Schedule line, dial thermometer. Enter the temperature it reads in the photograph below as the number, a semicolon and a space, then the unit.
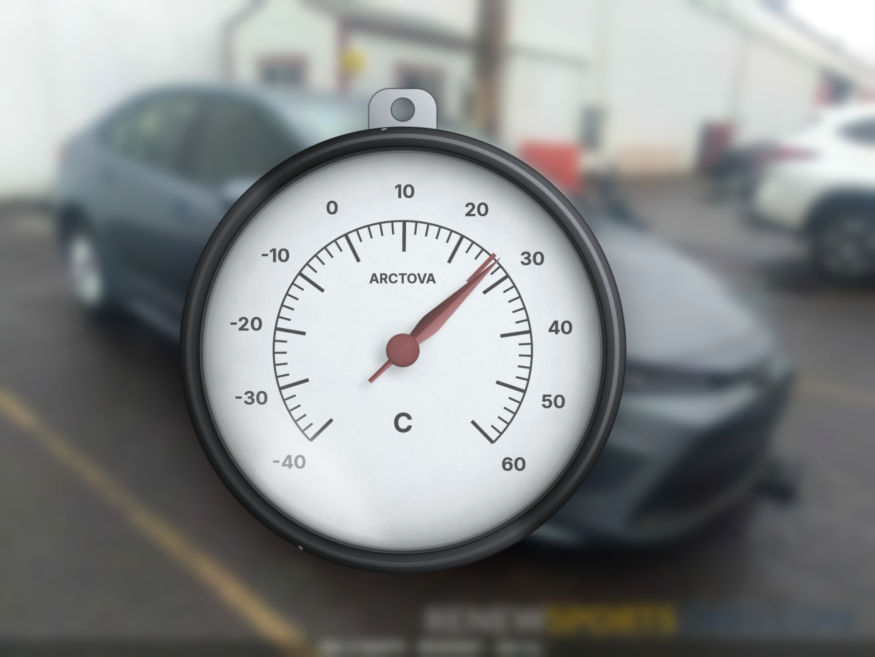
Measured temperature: 27; °C
